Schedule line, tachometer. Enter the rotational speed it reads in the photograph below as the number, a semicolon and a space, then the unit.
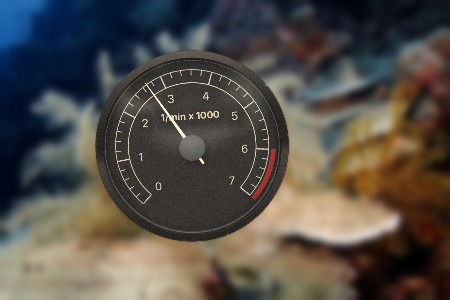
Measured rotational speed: 2700; rpm
